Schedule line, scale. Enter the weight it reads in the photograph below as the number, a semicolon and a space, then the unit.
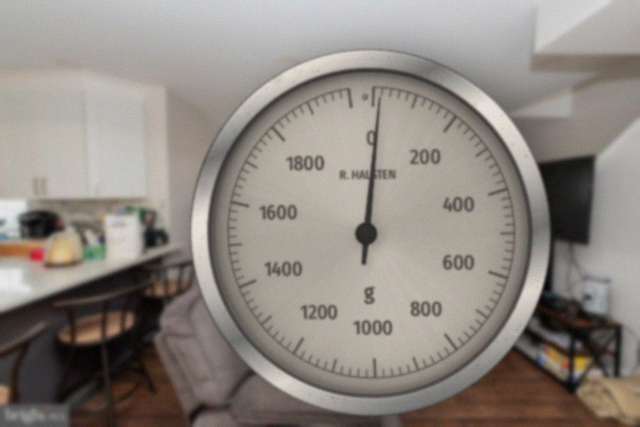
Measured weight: 20; g
